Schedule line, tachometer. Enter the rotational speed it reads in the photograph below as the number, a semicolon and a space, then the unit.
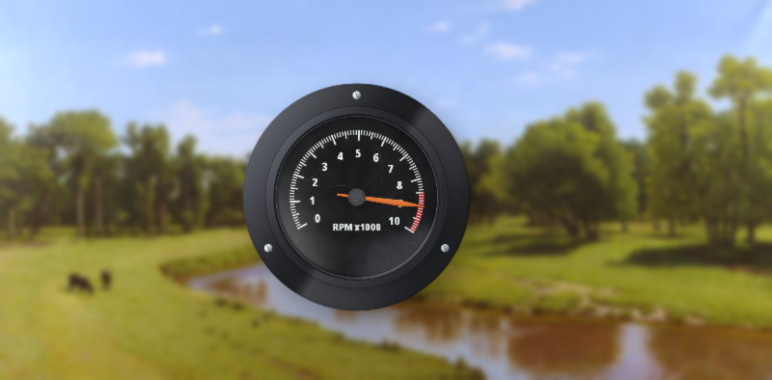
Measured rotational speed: 9000; rpm
